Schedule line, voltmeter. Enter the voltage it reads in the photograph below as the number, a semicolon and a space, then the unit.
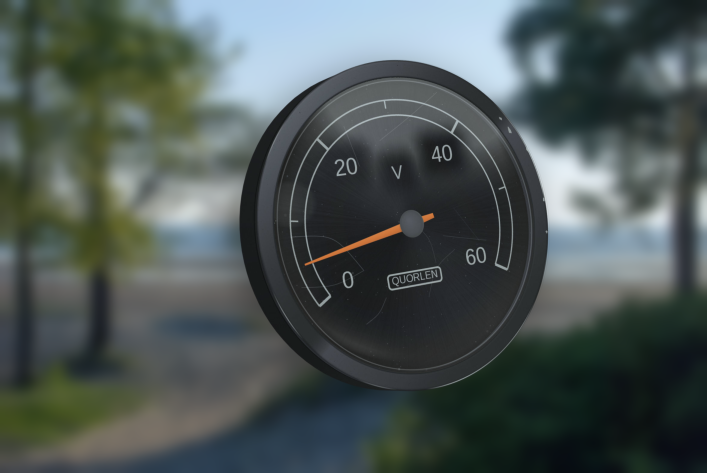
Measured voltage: 5; V
